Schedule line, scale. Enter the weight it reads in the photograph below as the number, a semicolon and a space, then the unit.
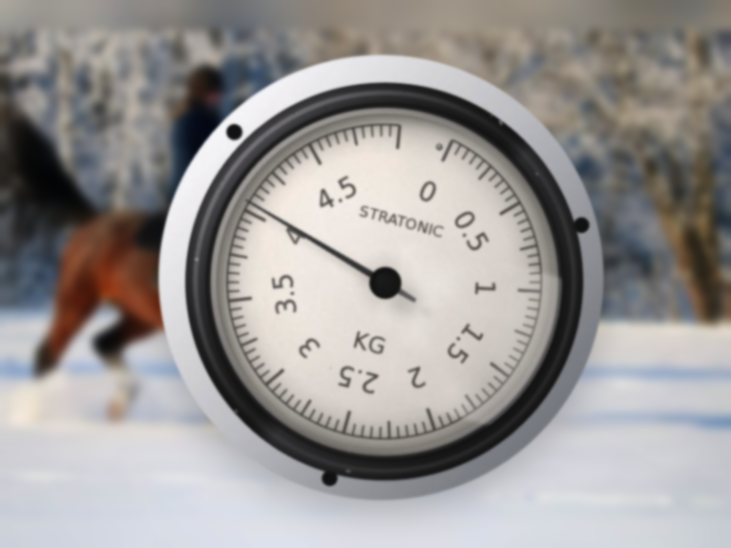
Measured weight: 4.05; kg
